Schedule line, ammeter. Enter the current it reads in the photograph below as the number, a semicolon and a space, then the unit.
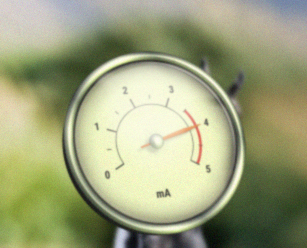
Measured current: 4; mA
